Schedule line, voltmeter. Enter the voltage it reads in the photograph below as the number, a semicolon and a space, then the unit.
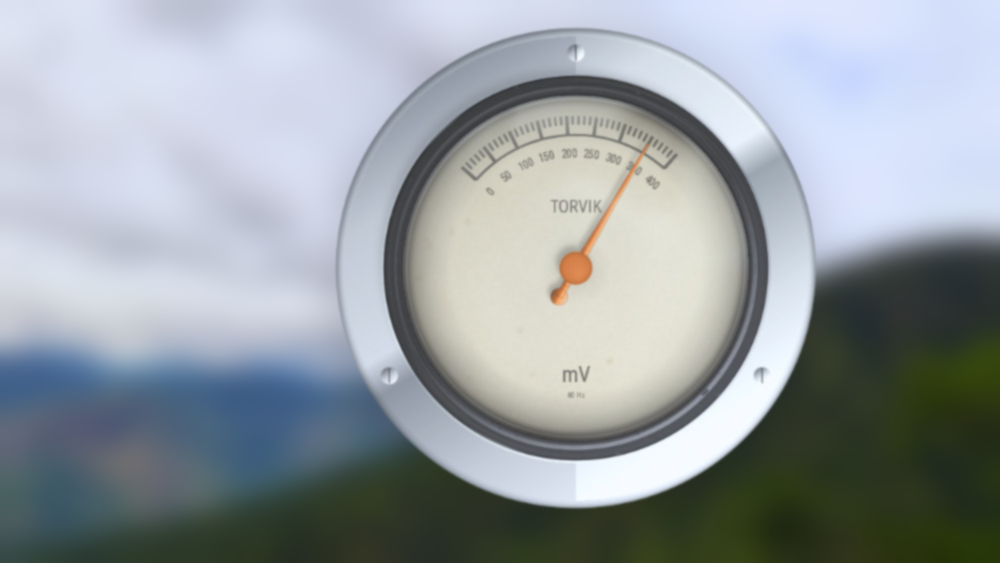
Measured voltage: 350; mV
